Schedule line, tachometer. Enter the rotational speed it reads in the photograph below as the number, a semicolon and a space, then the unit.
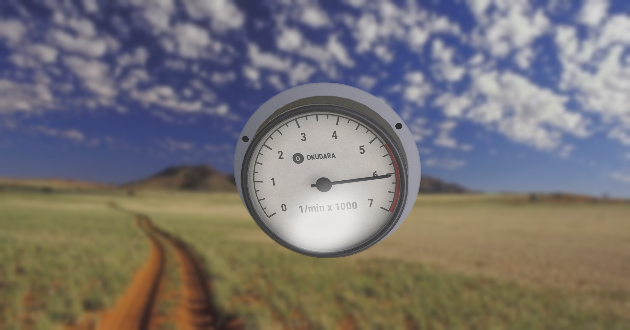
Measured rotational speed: 6000; rpm
